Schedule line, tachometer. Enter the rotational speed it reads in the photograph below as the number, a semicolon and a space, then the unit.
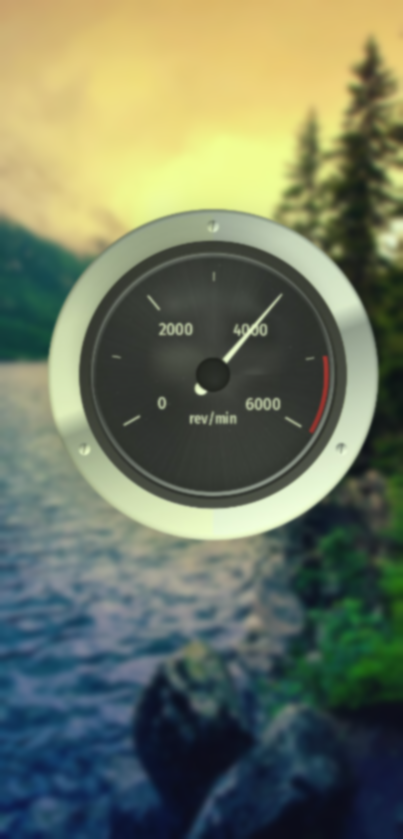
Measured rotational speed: 4000; rpm
